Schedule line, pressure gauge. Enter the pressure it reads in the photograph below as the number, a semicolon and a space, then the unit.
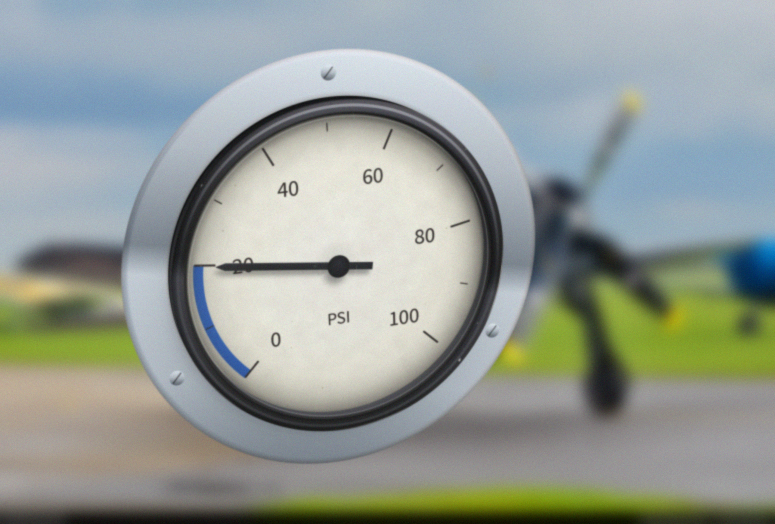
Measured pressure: 20; psi
